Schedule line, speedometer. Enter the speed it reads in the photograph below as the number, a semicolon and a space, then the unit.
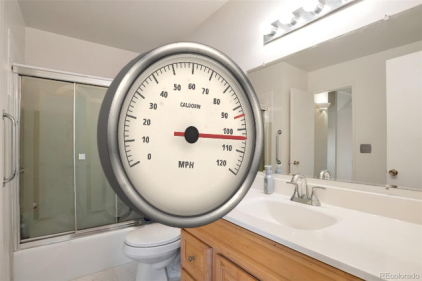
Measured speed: 104; mph
